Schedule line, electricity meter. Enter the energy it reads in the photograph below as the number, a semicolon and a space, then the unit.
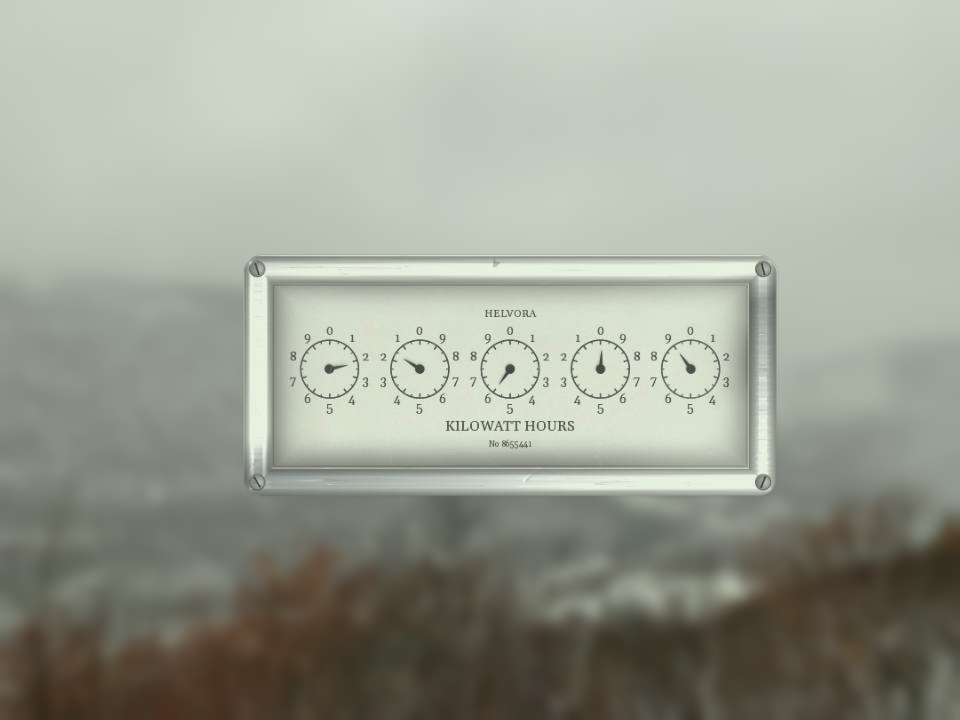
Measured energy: 21599; kWh
